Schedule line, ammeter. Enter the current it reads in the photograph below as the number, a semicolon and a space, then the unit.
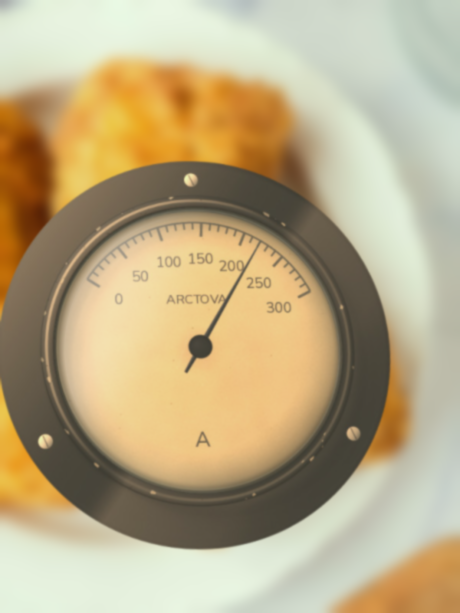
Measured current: 220; A
